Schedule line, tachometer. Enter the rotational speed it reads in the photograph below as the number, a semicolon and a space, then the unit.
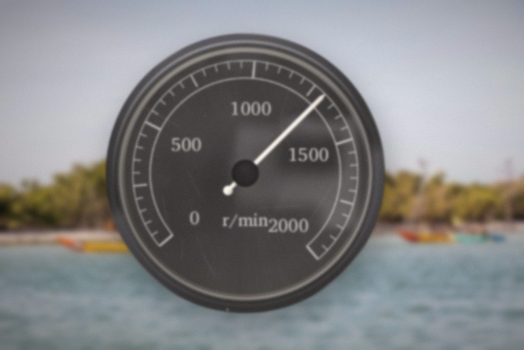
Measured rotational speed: 1300; rpm
